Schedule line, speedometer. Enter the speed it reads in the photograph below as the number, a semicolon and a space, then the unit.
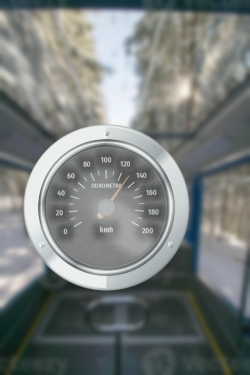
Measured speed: 130; km/h
